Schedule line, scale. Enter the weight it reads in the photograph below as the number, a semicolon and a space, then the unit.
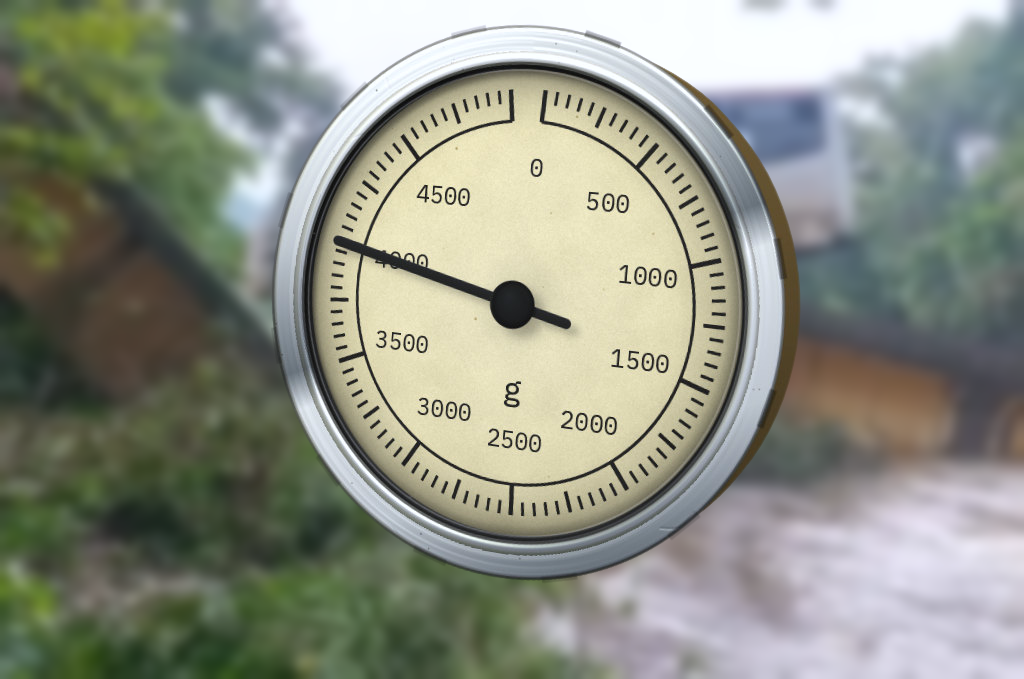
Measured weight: 4000; g
